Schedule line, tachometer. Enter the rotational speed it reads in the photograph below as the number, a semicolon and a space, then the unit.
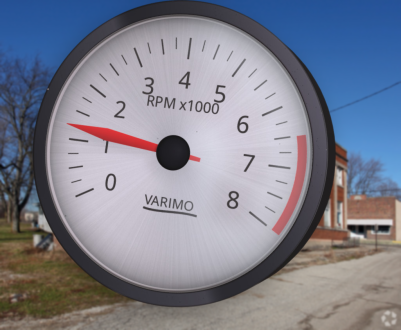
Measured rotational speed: 1250; rpm
